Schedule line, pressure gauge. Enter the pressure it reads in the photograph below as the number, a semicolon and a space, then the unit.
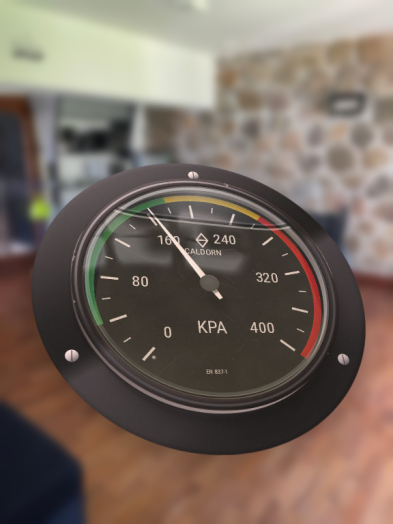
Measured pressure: 160; kPa
